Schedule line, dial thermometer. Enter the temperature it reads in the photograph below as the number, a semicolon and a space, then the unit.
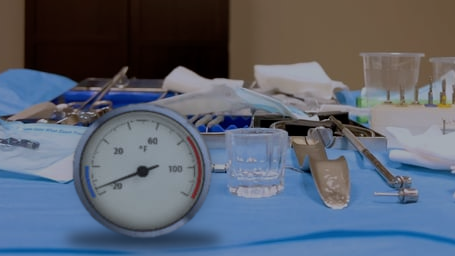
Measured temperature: -15; °F
